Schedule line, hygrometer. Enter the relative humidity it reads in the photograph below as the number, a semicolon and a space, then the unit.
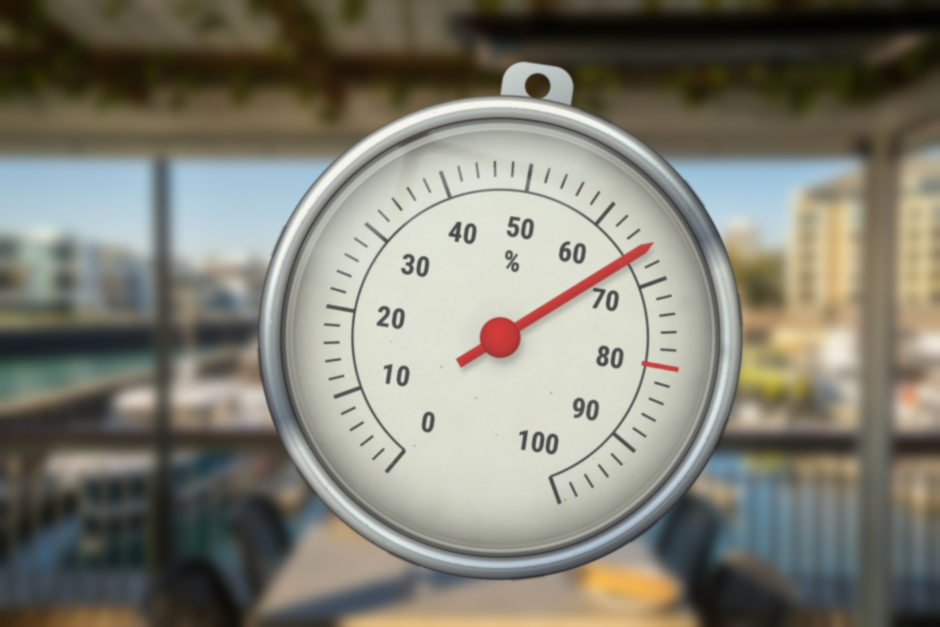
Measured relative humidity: 66; %
